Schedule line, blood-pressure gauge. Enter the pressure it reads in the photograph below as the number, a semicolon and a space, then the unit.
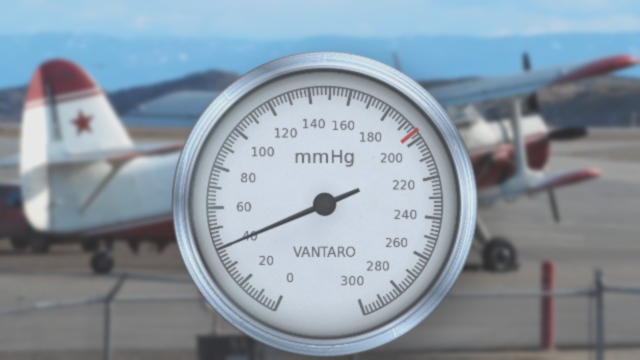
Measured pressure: 40; mmHg
